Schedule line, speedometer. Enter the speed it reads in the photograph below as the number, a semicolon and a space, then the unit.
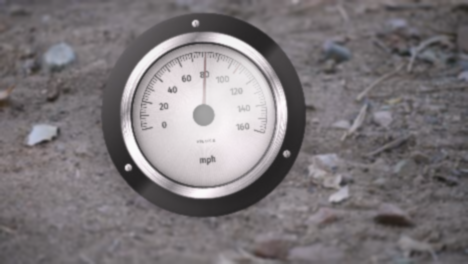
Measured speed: 80; mph
